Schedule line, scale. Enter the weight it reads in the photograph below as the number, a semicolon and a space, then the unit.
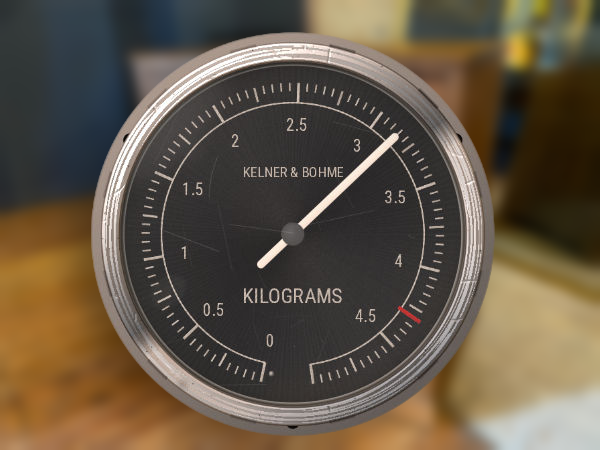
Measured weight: 3.15; kg
